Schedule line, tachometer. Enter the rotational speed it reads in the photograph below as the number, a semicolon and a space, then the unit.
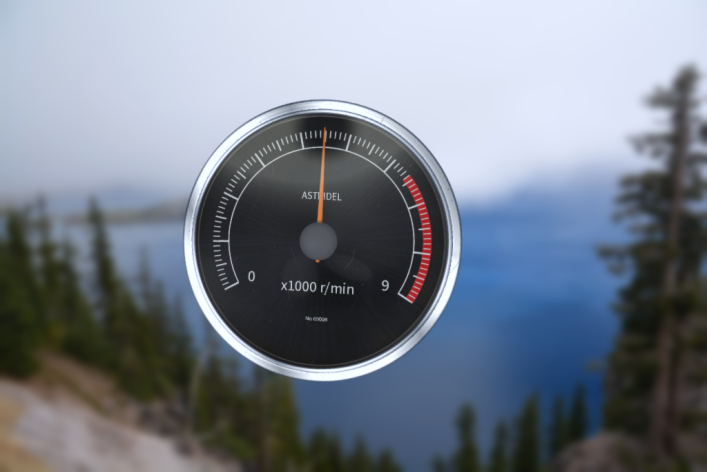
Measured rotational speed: 4500; rpm
